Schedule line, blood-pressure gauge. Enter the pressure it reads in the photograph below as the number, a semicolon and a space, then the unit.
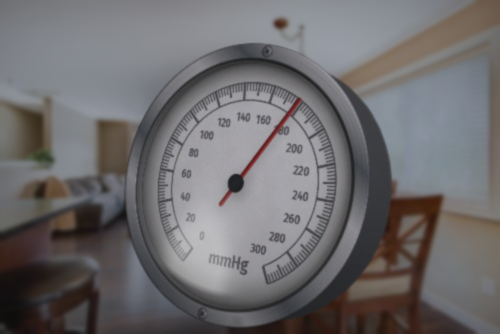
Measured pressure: 180; mmHg
